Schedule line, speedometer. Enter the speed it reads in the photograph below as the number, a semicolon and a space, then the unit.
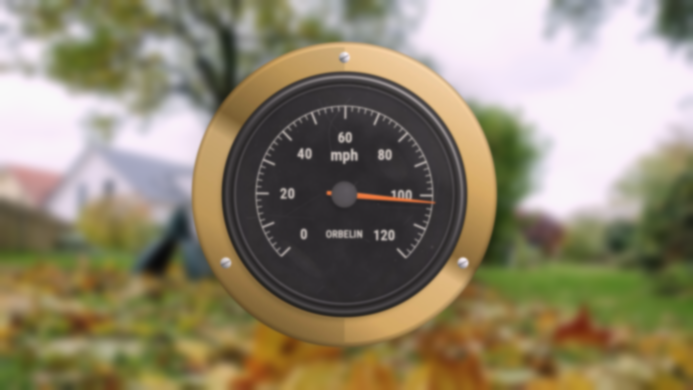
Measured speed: 102; mph
